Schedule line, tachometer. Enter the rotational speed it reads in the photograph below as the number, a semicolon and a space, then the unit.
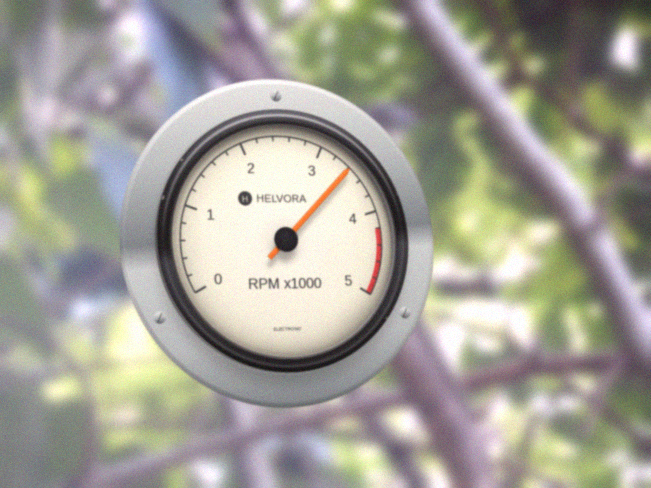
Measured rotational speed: 3400; rpm
